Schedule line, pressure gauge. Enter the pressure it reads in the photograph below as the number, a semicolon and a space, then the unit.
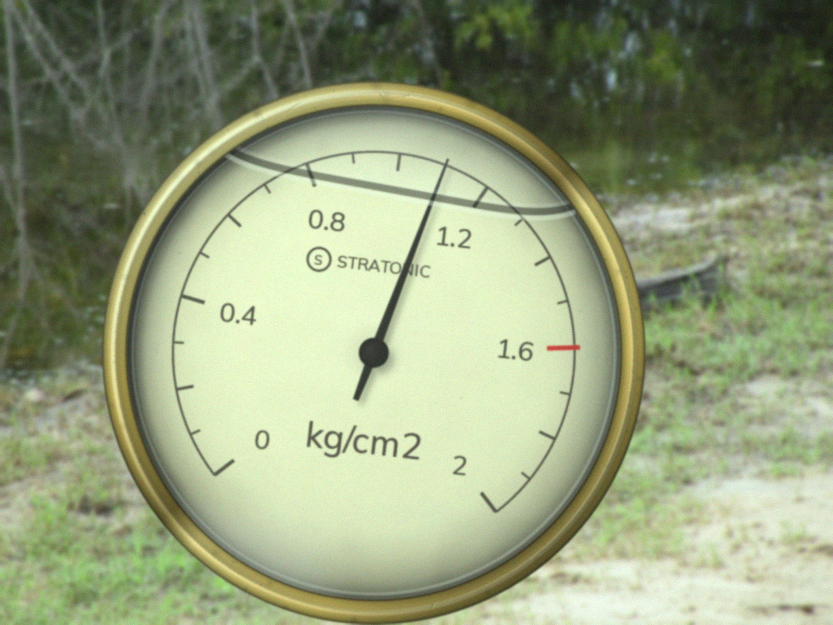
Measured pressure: 1.1; kg/cm²
